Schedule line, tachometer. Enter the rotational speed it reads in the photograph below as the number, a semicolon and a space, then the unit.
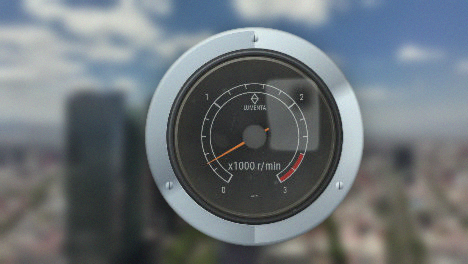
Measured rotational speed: 300; rpm
